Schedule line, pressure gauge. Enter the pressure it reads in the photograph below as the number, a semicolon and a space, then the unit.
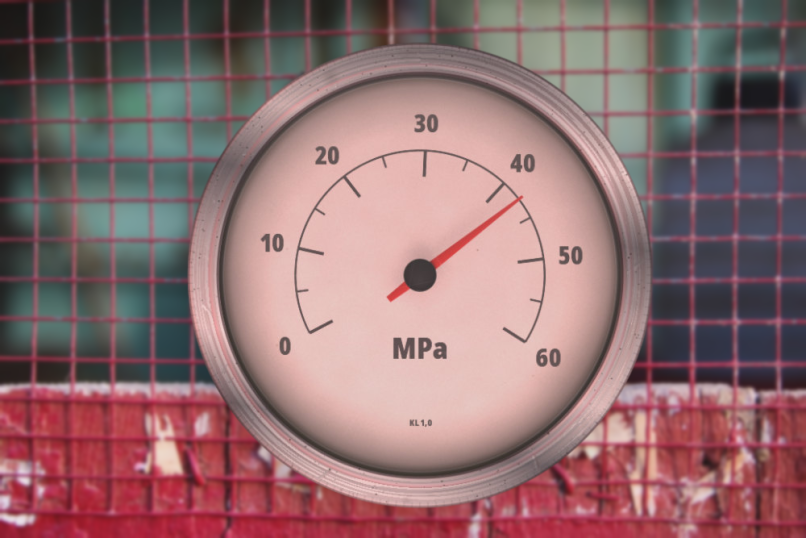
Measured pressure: 42.5; MPa
